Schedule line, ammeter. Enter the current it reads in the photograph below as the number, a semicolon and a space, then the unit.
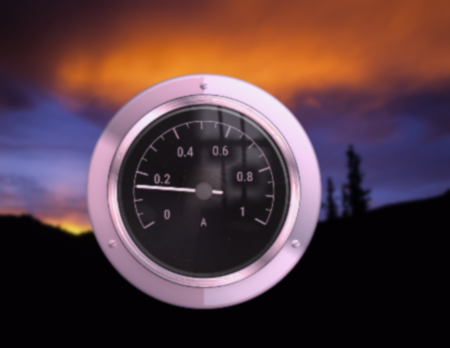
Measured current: 0.15; A
